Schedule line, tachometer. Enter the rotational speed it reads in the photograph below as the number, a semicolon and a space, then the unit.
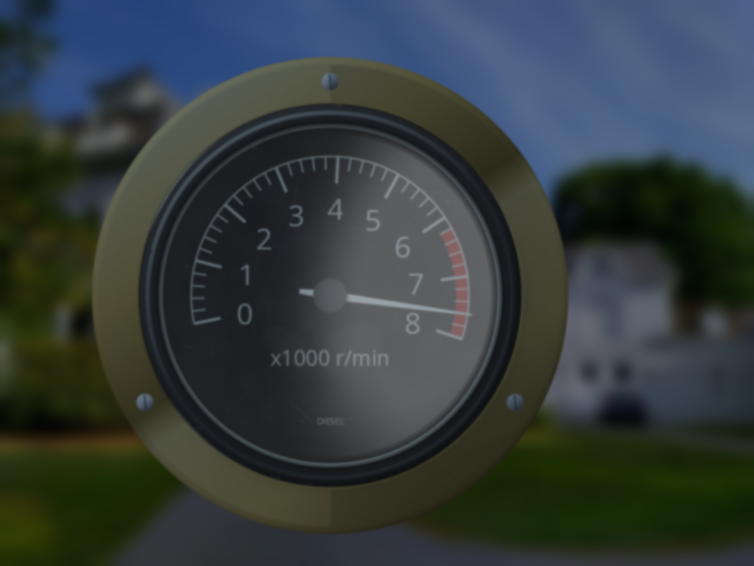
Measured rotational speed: 7600; rpm
